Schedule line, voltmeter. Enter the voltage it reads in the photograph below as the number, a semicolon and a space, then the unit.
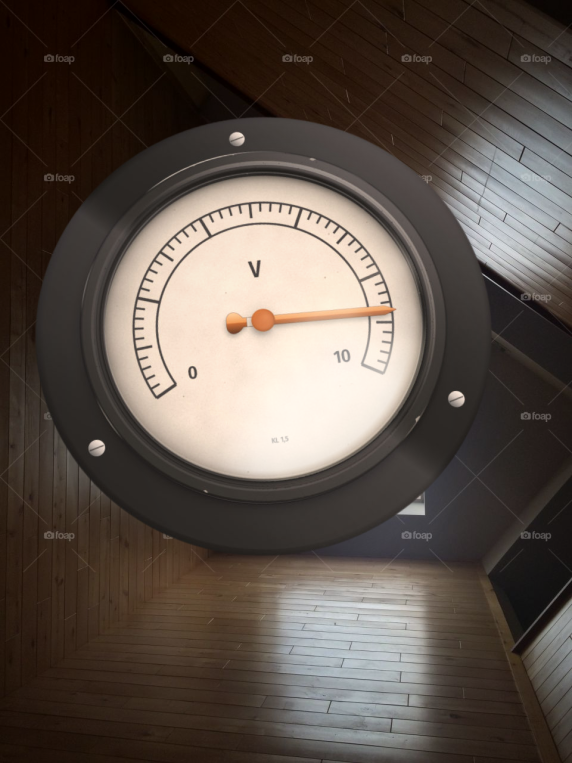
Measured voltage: 8.8; V
